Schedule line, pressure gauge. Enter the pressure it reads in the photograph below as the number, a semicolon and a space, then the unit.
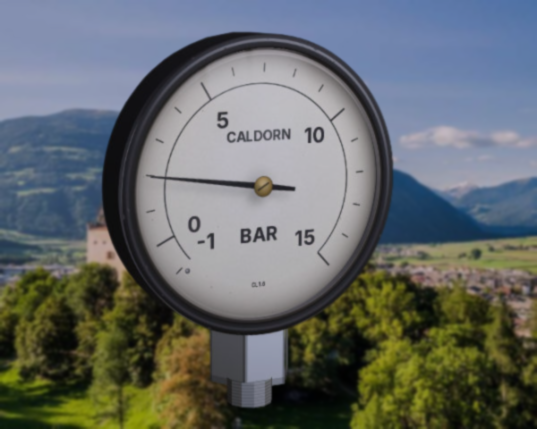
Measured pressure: 2; bar
